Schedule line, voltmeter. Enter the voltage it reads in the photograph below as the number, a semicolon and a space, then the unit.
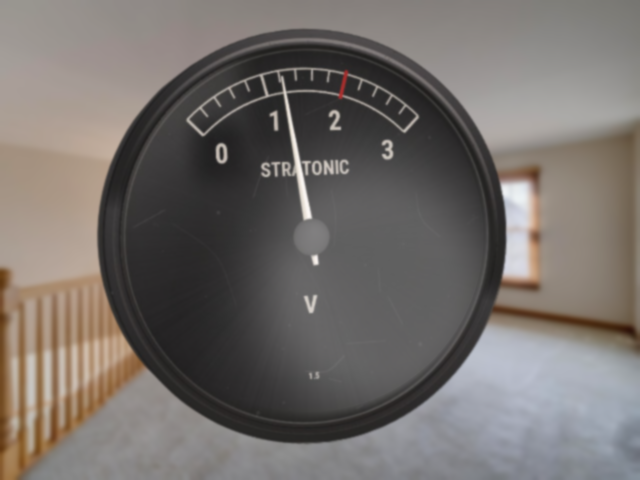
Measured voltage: 1.2; V
